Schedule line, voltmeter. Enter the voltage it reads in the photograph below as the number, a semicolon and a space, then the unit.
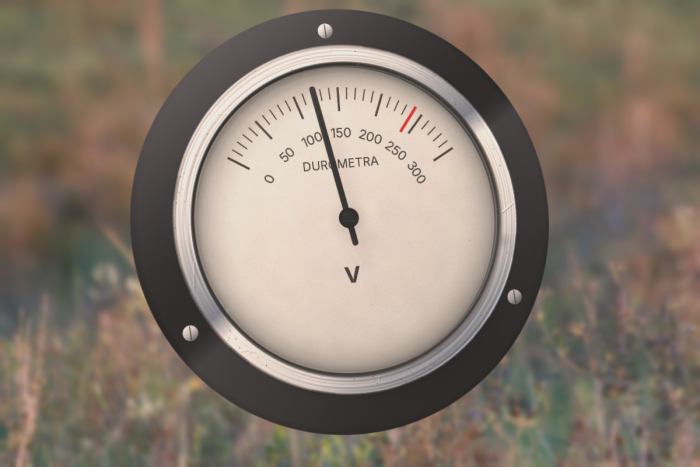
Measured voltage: 120; V
